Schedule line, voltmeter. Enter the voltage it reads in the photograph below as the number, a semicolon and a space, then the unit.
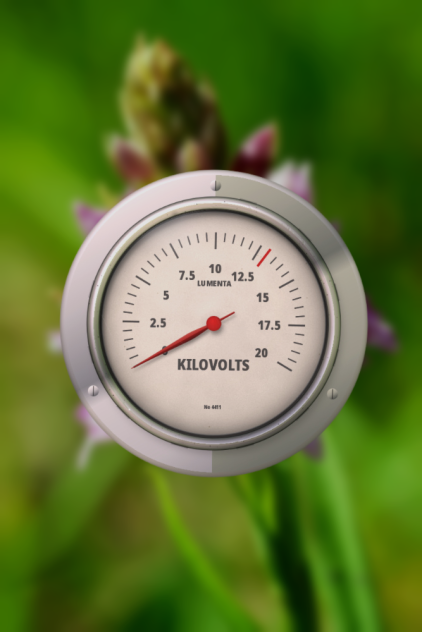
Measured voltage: 0; kV
